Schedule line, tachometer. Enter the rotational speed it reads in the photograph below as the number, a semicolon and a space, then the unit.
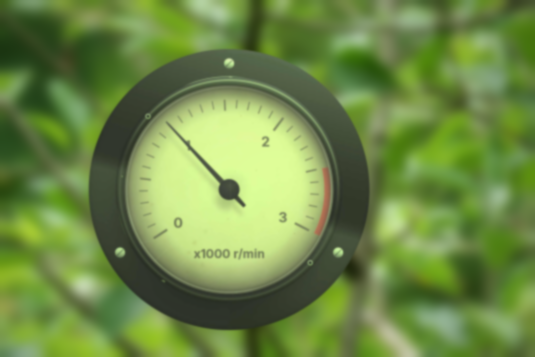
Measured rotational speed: 1000; rpm
